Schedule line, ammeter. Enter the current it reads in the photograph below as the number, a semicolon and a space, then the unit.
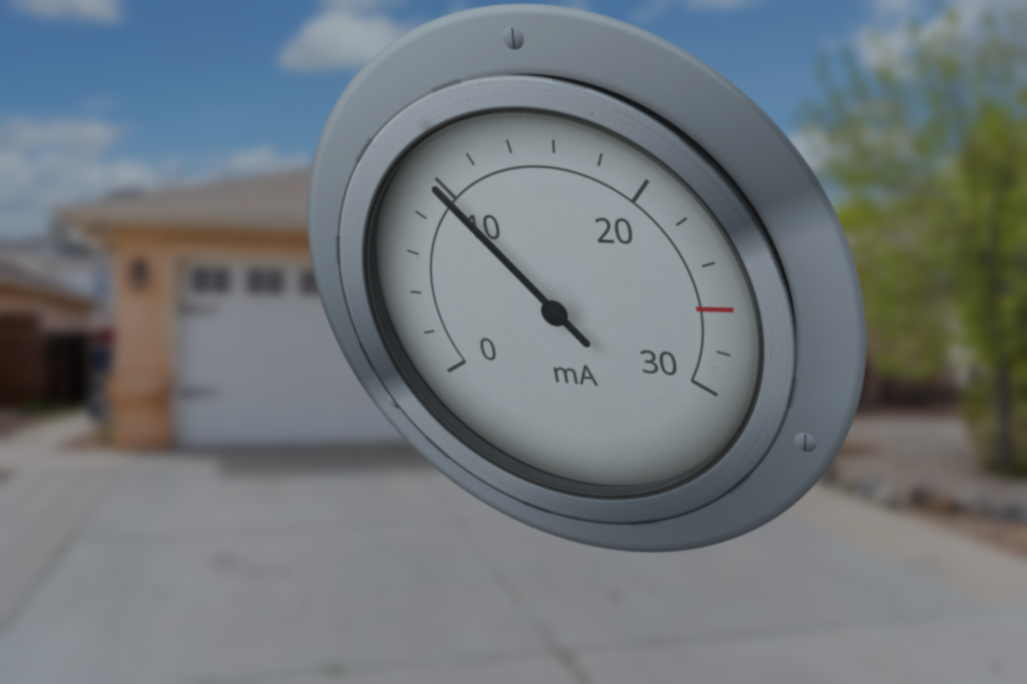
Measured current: 10; mA
